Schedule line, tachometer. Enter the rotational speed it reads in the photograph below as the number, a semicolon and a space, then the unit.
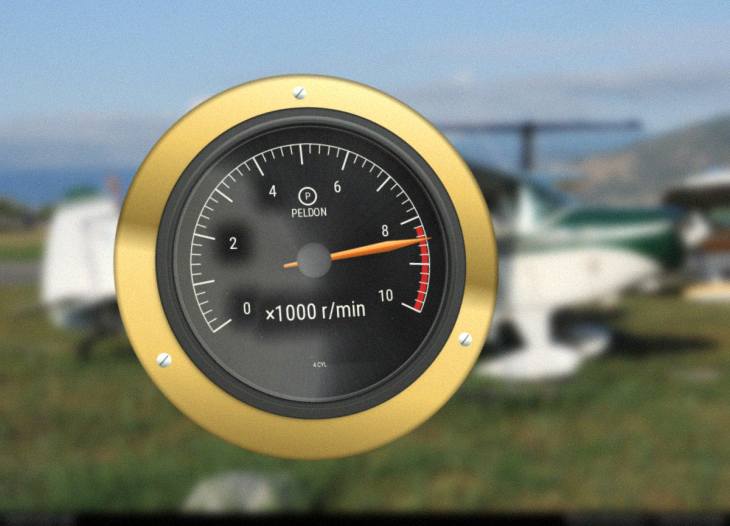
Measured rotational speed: 8500; rpm
